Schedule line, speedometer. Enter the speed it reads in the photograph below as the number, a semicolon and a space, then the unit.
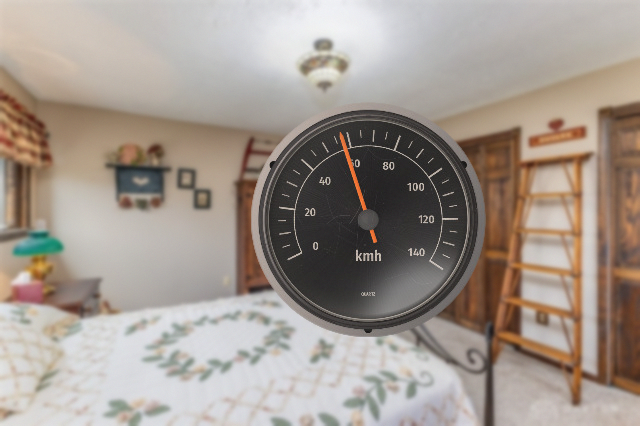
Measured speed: 57.5; km/h
